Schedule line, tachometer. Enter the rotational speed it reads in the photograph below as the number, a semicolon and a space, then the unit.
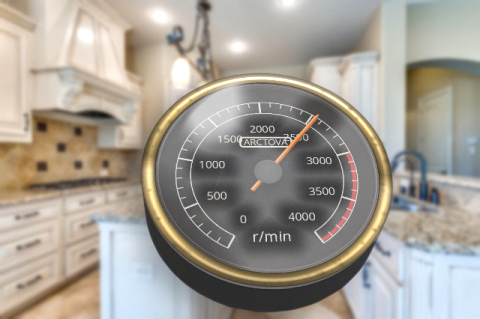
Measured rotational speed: 2550; rpm
